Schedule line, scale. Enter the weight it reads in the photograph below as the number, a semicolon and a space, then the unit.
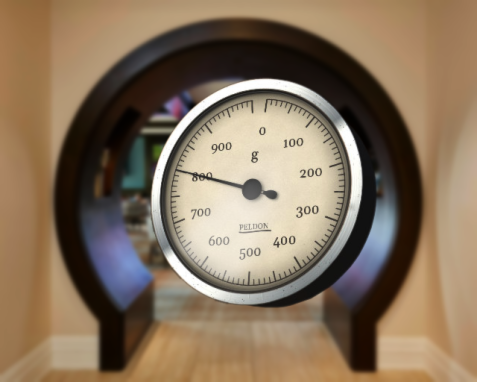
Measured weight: 800; g
